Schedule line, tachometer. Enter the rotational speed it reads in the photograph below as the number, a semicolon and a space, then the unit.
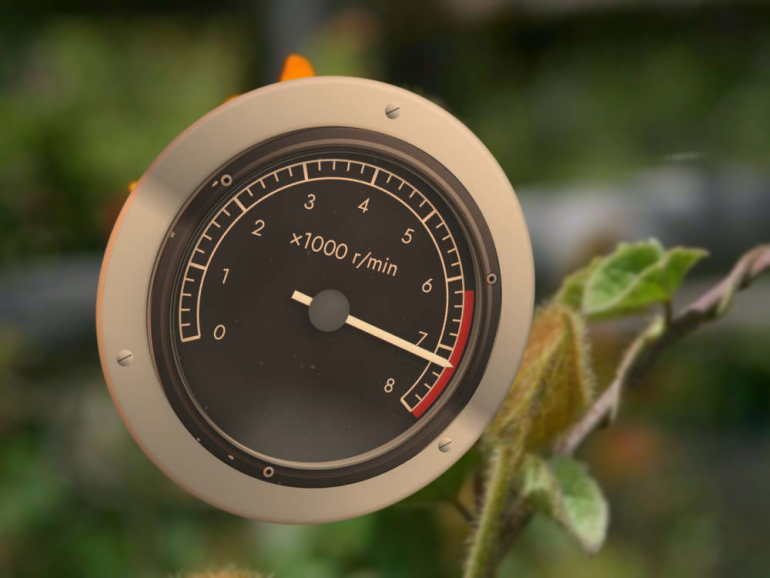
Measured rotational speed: 7200; rpm
